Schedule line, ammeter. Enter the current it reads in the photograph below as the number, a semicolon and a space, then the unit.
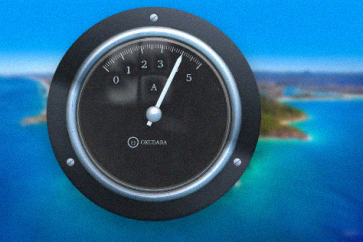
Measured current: 4; A
